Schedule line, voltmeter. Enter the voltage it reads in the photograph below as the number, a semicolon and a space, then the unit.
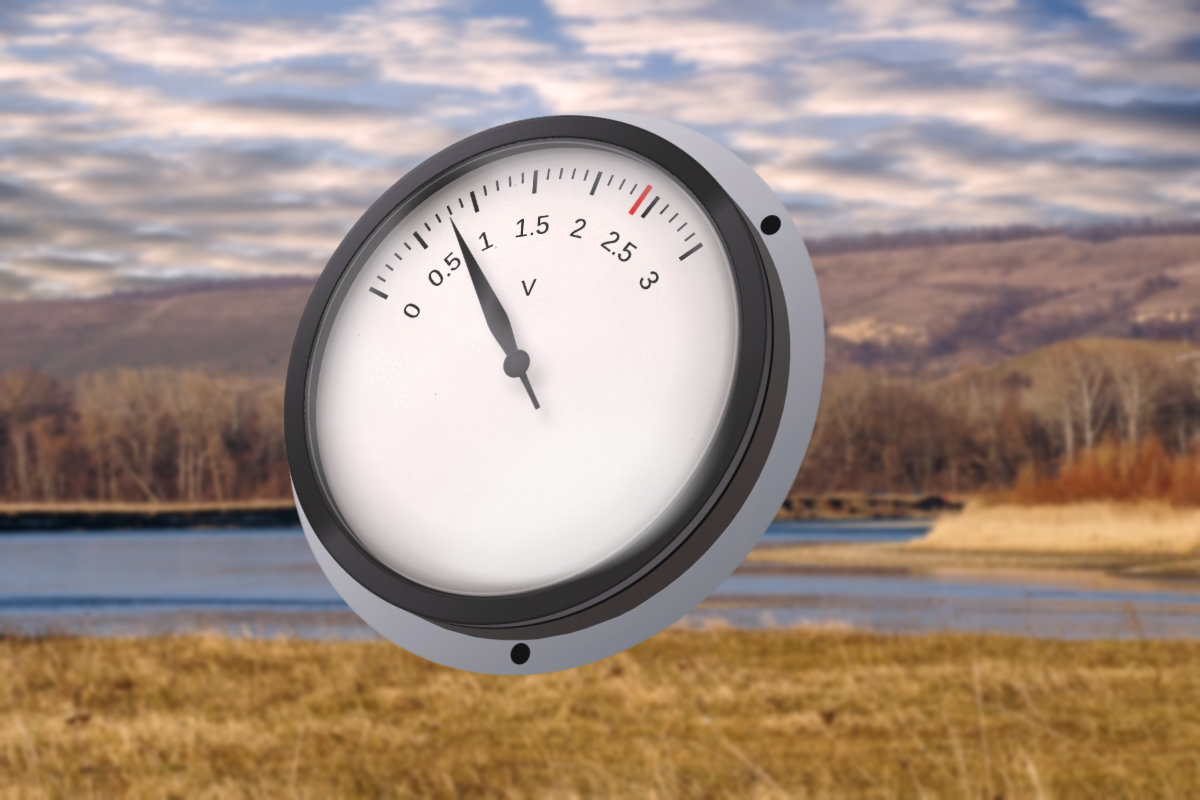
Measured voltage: 0.8; V
